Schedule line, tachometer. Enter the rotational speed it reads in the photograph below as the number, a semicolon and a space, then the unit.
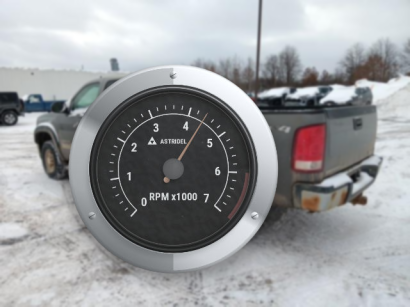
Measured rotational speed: 4400; rpm
